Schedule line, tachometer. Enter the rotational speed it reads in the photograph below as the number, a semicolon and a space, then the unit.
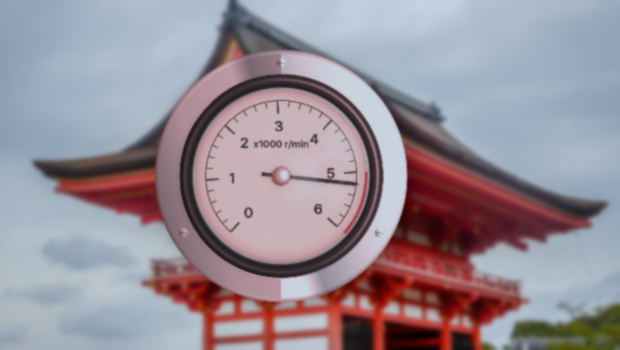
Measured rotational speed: 5200; rpm
